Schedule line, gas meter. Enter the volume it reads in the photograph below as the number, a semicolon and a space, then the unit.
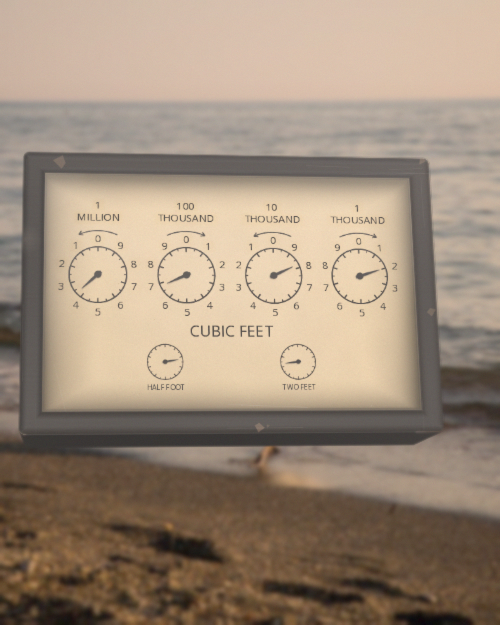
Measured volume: 368200; ft³
